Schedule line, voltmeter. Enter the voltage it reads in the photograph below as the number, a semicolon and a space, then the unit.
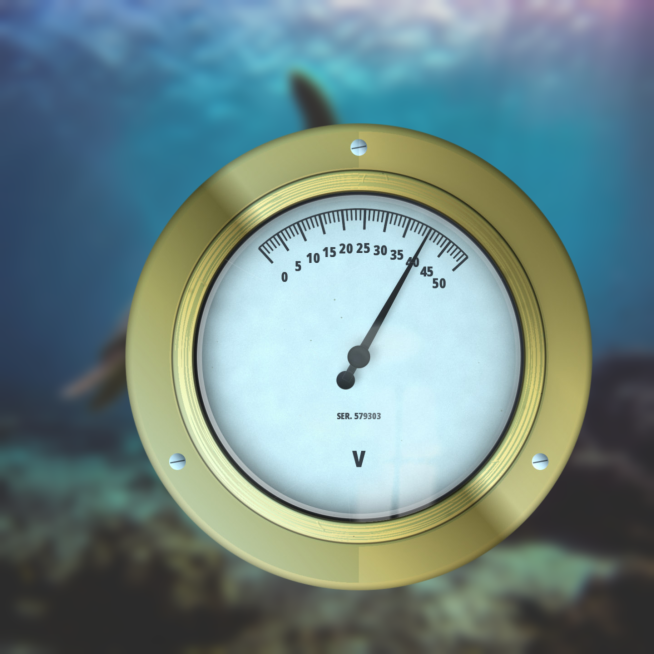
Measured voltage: 40; V
